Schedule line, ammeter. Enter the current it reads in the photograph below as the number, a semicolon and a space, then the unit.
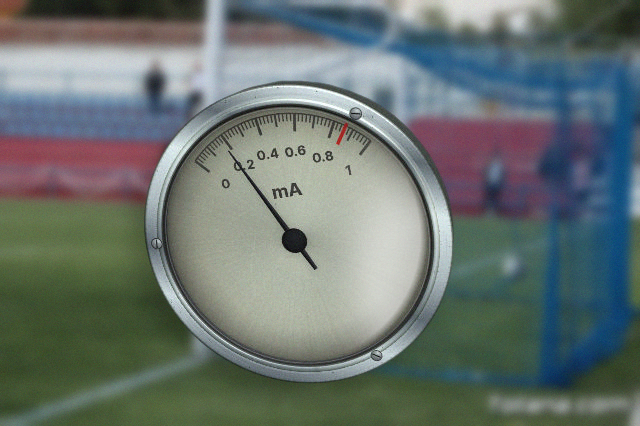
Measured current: 0.2; mA
